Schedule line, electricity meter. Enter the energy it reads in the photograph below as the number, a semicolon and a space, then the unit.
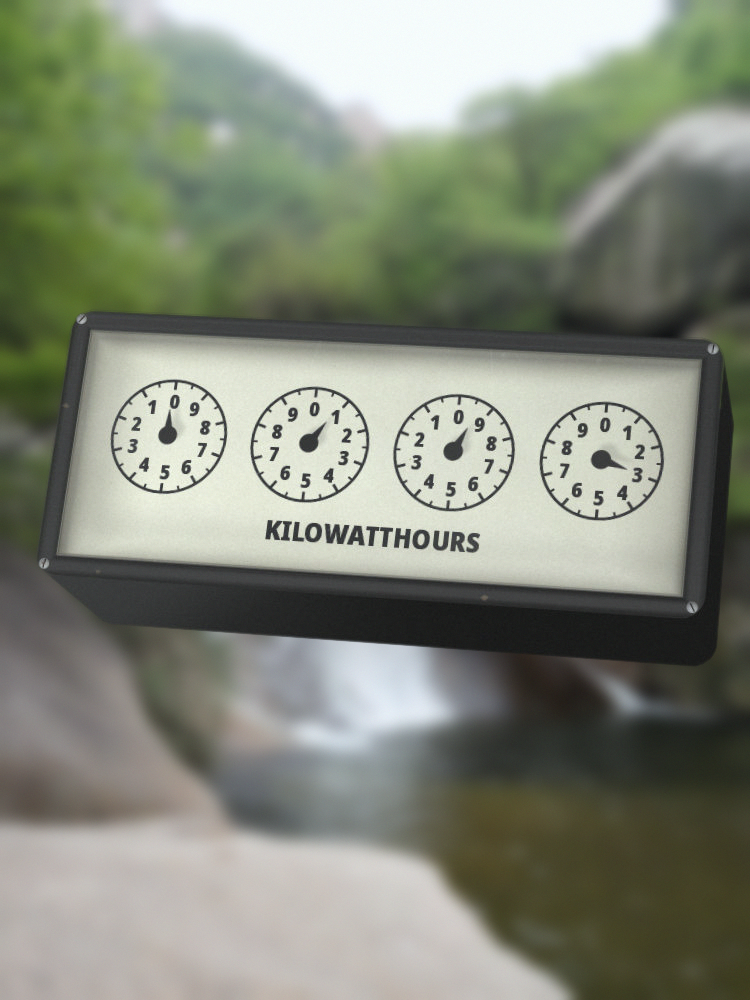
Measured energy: 93; kWh
